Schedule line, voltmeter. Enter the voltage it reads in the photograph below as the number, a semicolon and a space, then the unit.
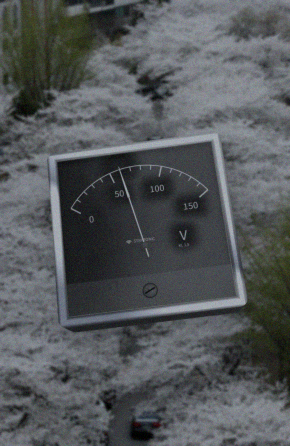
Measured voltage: 60; V
